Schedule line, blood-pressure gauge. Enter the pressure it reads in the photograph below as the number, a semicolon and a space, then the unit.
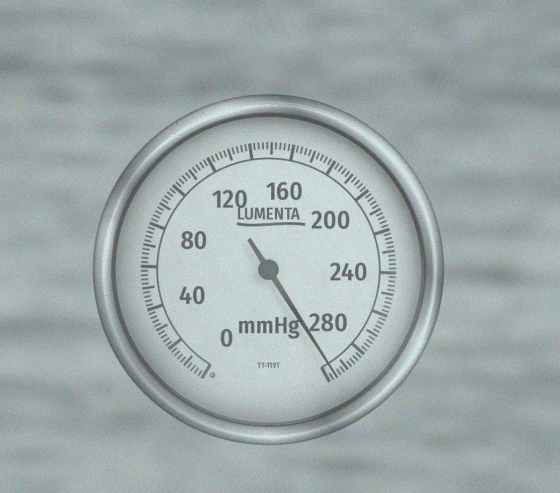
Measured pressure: 296; mmHg
